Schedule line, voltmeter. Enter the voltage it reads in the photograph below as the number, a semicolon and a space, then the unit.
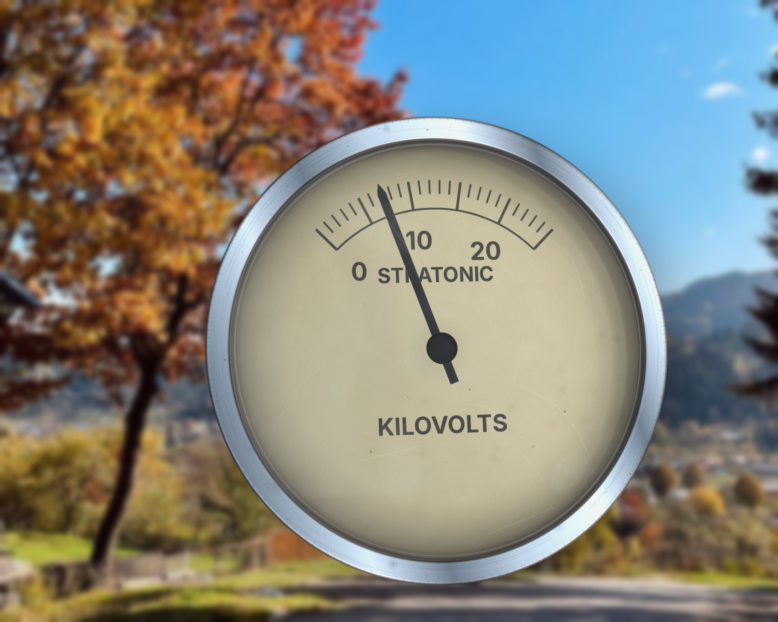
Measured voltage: 7; kV
